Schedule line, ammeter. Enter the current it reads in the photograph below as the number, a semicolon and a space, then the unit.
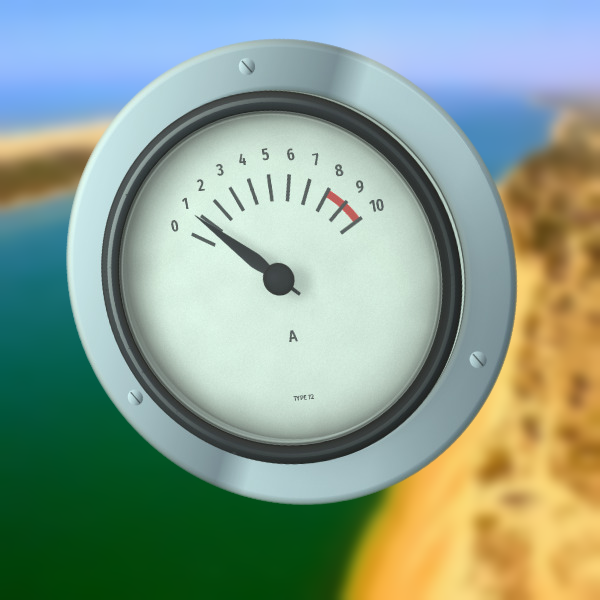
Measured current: 1; A
